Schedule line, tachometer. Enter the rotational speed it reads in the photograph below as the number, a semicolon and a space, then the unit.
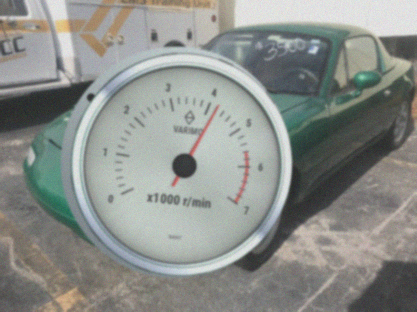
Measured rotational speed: 4200; rpm
